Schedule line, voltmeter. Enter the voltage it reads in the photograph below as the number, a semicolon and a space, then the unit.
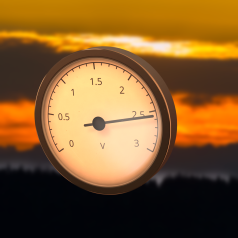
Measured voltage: 2.55; V
